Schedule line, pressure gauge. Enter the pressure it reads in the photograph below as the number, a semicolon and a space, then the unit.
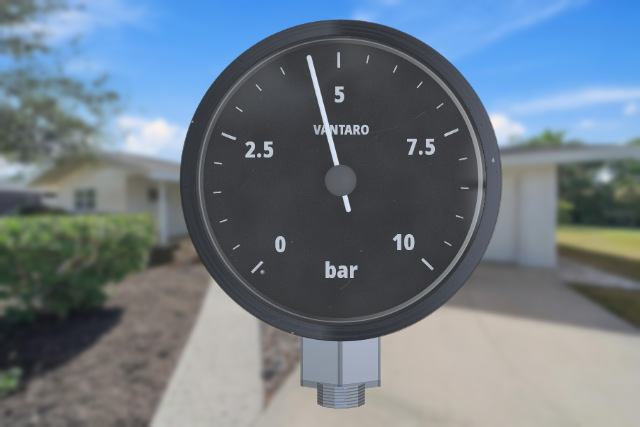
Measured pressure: 4.5; bar
